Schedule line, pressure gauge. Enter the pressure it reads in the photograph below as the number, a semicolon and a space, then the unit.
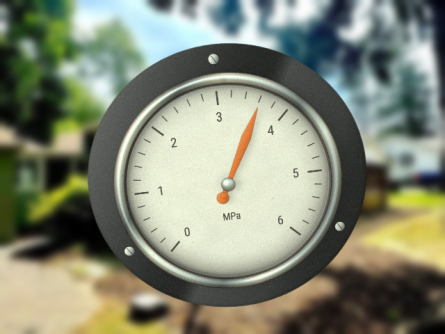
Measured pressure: 3.6; MPa
